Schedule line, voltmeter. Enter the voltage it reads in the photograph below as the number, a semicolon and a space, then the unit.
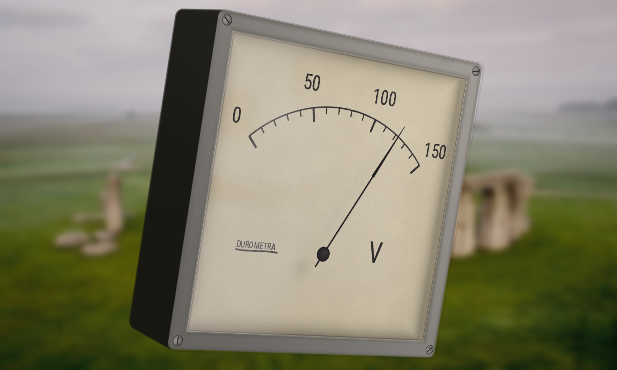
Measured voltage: 120; V
